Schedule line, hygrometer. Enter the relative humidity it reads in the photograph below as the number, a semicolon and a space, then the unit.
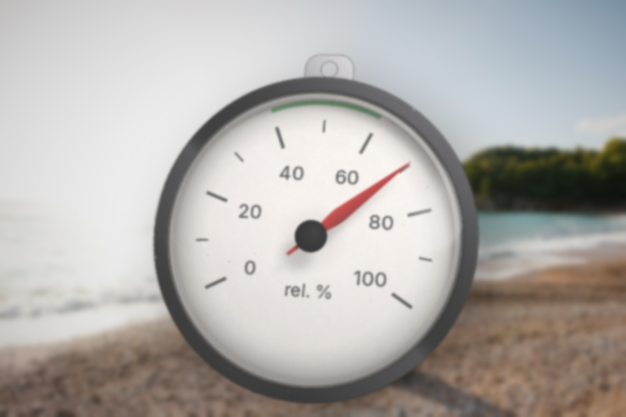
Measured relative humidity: 70; %
